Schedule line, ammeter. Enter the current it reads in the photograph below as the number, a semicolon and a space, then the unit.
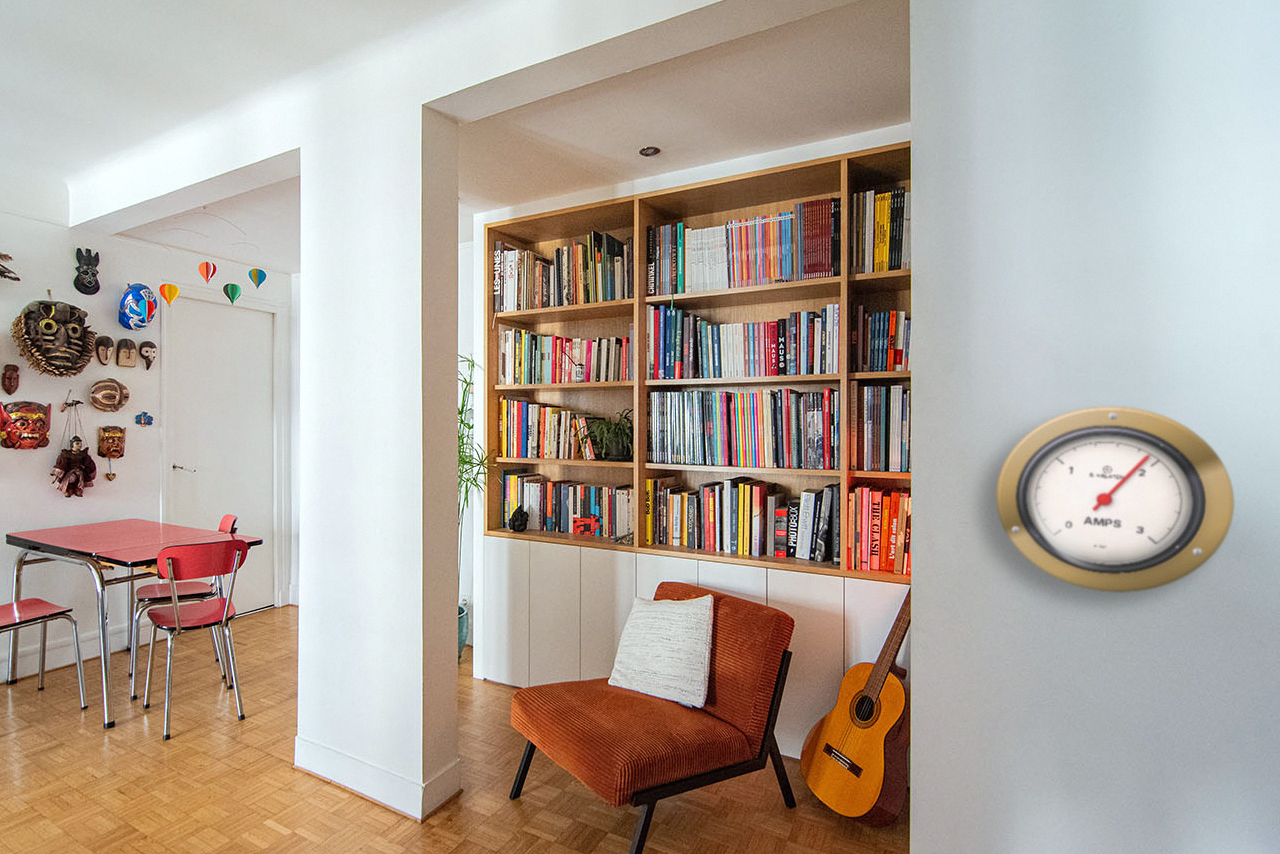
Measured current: 1.9; A
